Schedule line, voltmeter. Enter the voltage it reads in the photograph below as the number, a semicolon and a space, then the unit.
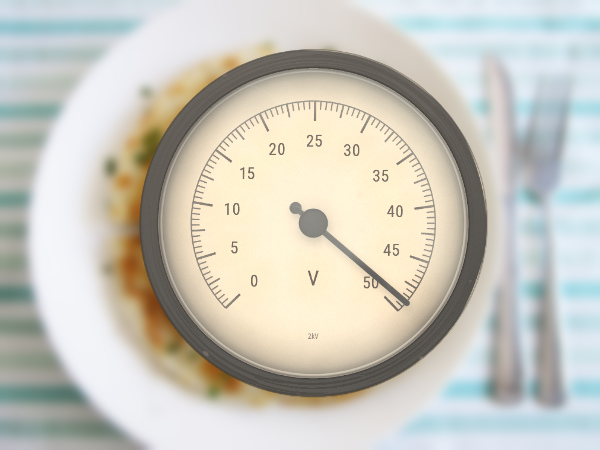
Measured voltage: 49; V
